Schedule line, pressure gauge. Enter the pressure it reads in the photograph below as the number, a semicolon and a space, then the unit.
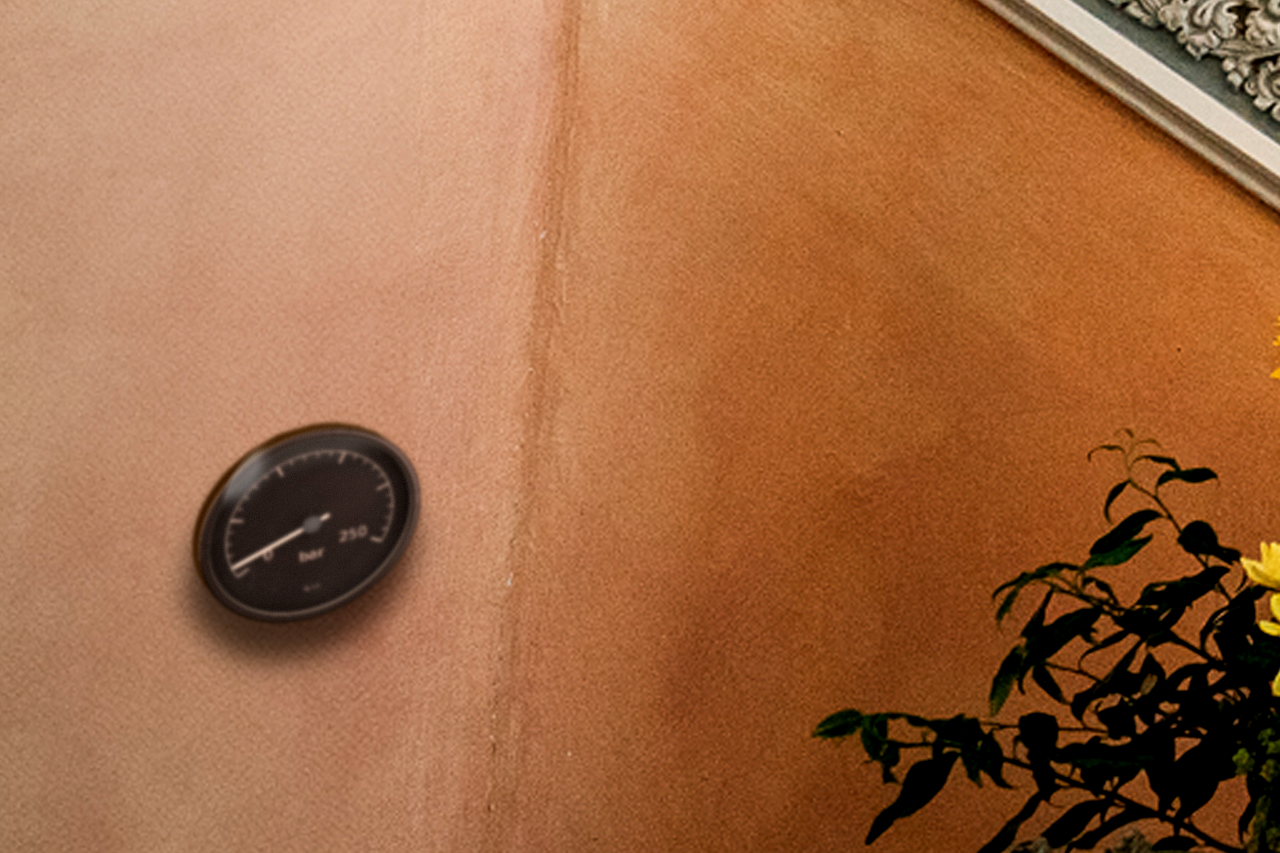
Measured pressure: 10; bar
